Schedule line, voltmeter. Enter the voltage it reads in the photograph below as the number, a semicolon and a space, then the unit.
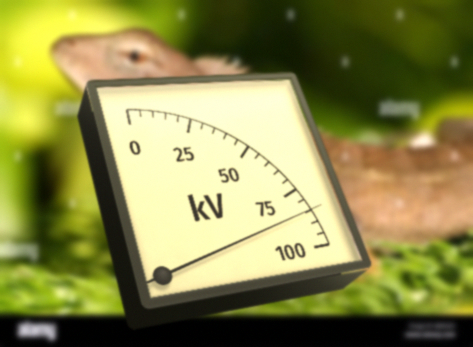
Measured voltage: 85; kV
